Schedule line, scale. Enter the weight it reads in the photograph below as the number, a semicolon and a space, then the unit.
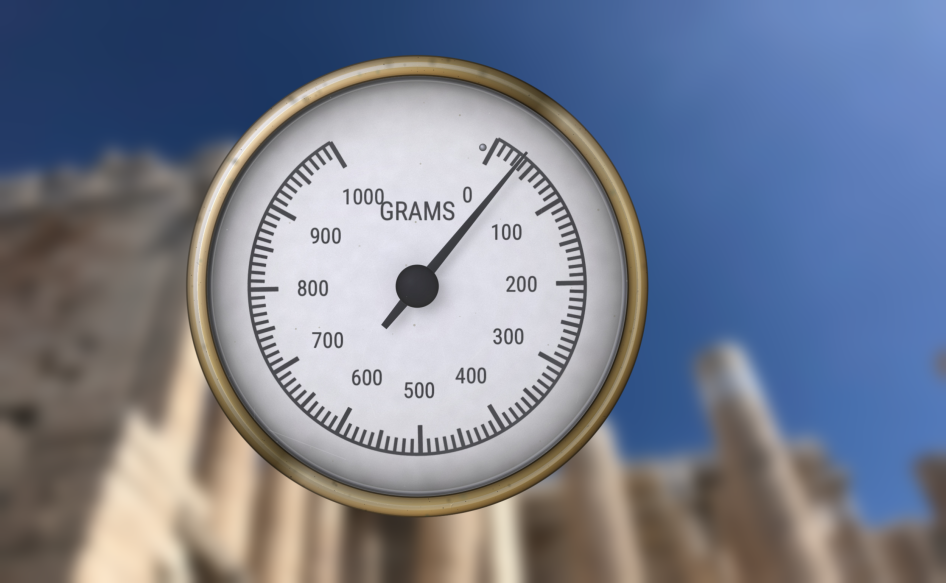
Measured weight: 35; g
